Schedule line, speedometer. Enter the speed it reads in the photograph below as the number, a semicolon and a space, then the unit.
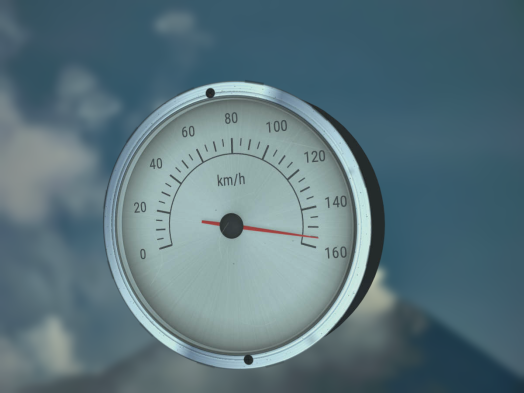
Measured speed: 155; km/h
